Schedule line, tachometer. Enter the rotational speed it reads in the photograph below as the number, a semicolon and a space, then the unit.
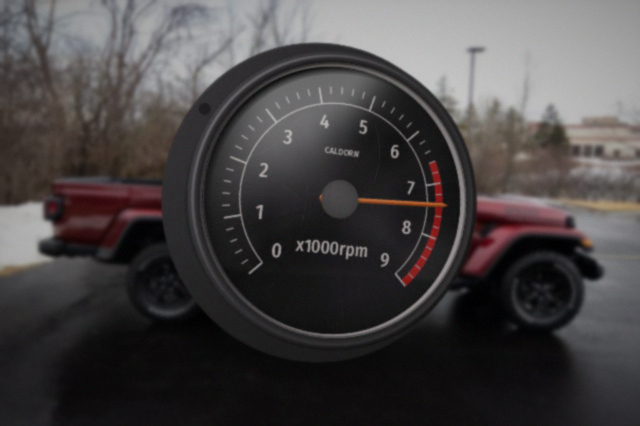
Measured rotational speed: 7400; rpm
